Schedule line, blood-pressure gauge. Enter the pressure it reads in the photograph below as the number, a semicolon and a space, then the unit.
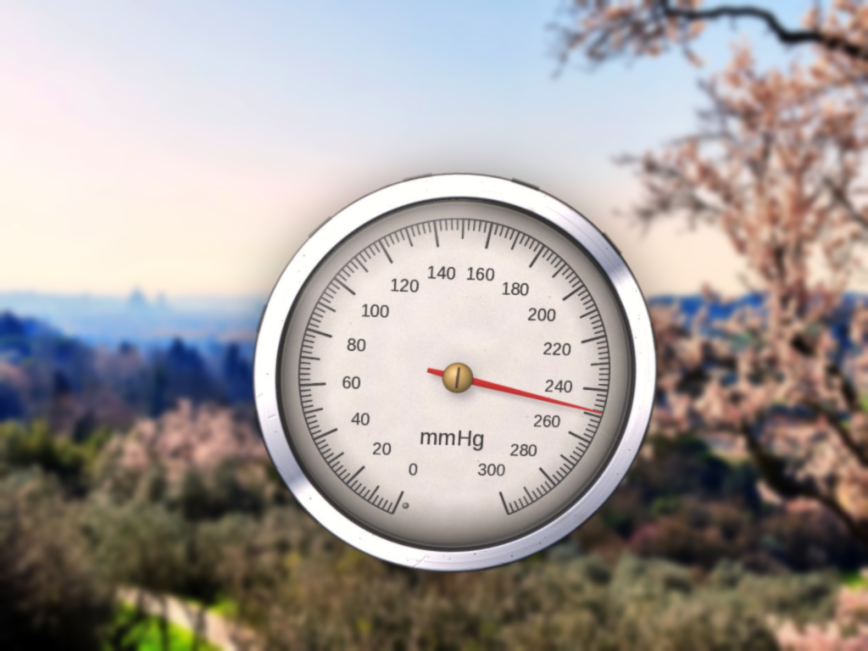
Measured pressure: 248; mmHg
